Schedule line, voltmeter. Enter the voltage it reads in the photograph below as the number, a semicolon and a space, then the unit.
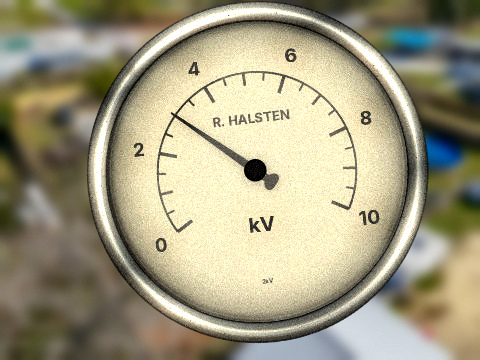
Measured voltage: 3; kV
